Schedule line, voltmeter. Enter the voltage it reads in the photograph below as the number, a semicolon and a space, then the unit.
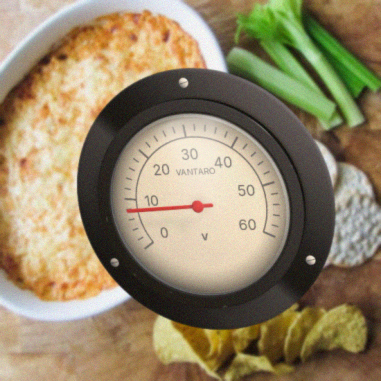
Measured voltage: 8; V
